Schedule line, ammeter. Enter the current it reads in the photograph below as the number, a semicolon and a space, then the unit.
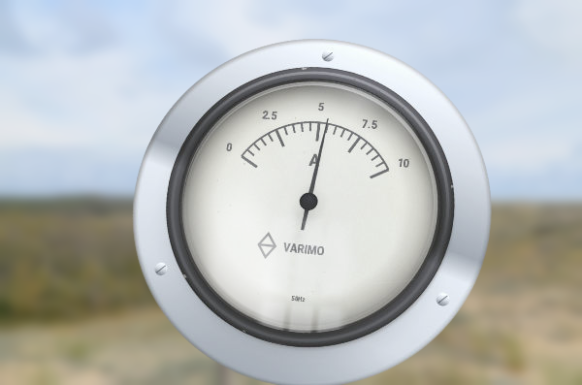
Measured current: 5.5; A
